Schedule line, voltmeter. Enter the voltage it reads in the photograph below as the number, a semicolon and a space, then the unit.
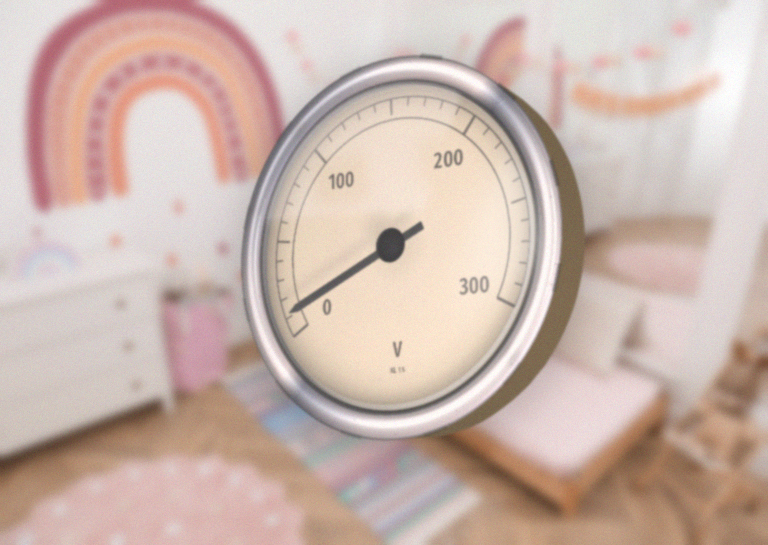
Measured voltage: 10; V
